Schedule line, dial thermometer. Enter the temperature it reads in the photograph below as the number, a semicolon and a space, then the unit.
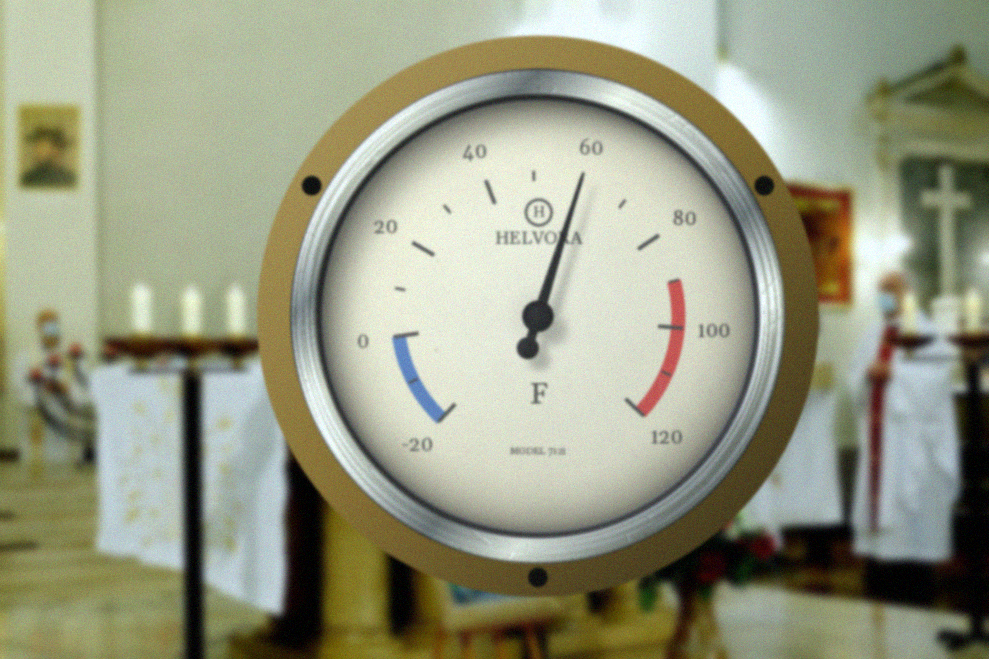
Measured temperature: 60; °F
